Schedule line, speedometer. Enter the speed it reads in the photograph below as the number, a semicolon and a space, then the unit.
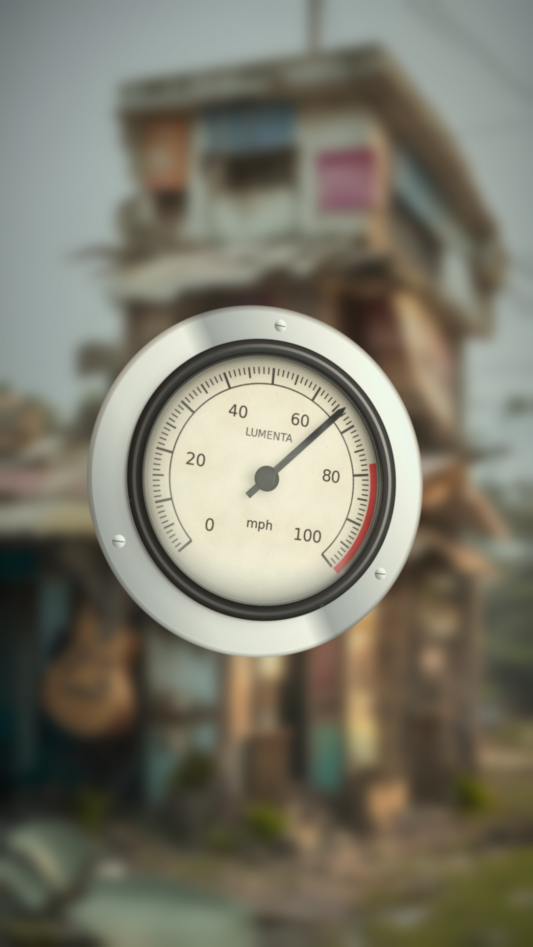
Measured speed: 66; mph
